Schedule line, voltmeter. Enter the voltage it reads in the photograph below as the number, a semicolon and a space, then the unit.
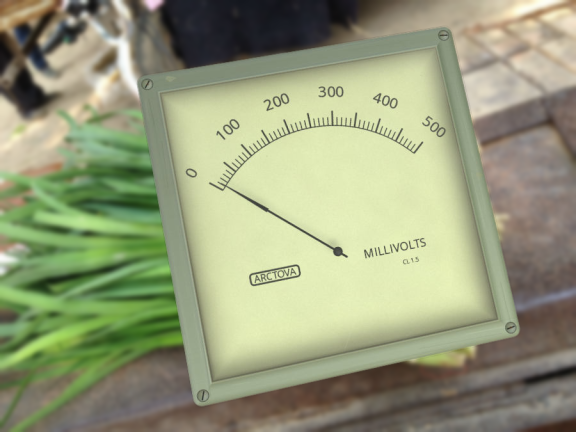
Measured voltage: 10; mV
